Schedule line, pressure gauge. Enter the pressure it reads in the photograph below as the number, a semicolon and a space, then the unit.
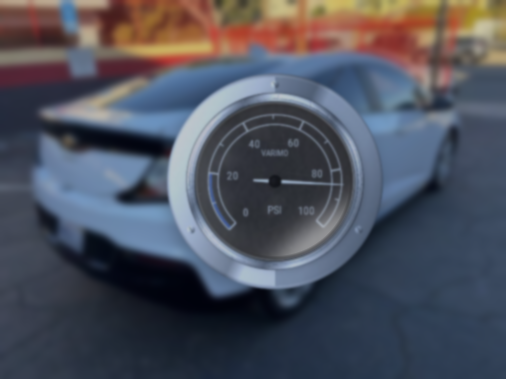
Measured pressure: 85; psi
